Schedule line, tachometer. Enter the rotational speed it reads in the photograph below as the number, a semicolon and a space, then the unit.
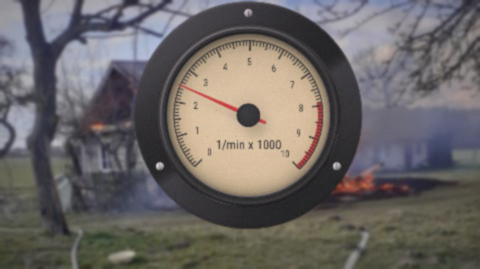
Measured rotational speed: 2500; rpm
